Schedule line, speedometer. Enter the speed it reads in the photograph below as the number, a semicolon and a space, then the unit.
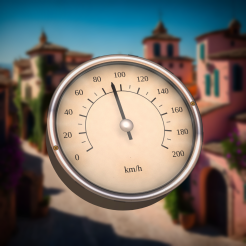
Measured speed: 90; km/h
